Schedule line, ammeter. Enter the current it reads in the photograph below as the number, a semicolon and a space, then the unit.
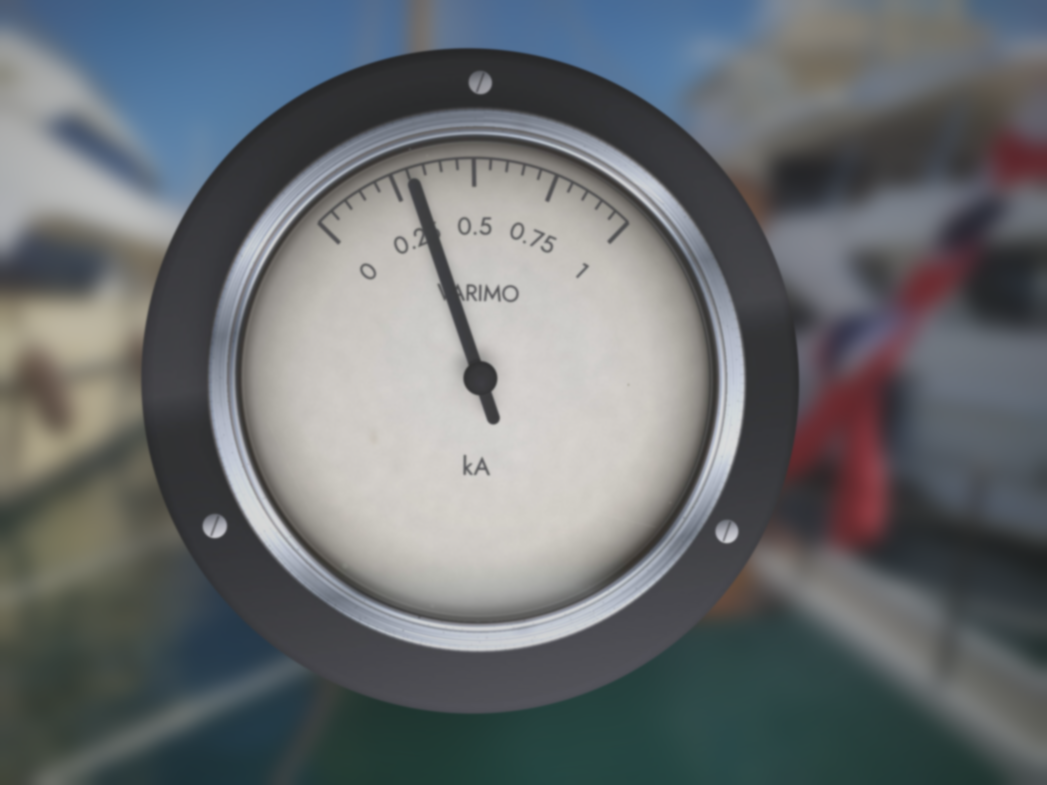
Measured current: 0.3; kA
